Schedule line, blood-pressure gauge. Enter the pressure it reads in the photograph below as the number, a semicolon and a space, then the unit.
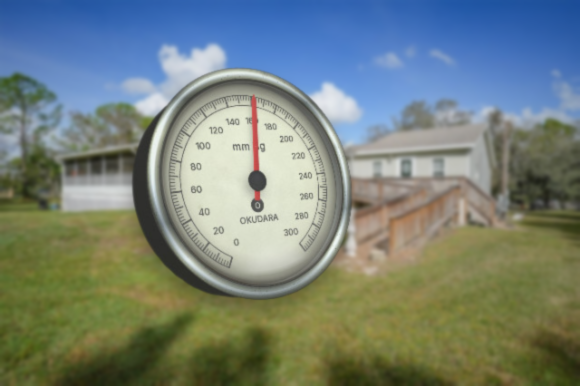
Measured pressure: 160; mmHg
